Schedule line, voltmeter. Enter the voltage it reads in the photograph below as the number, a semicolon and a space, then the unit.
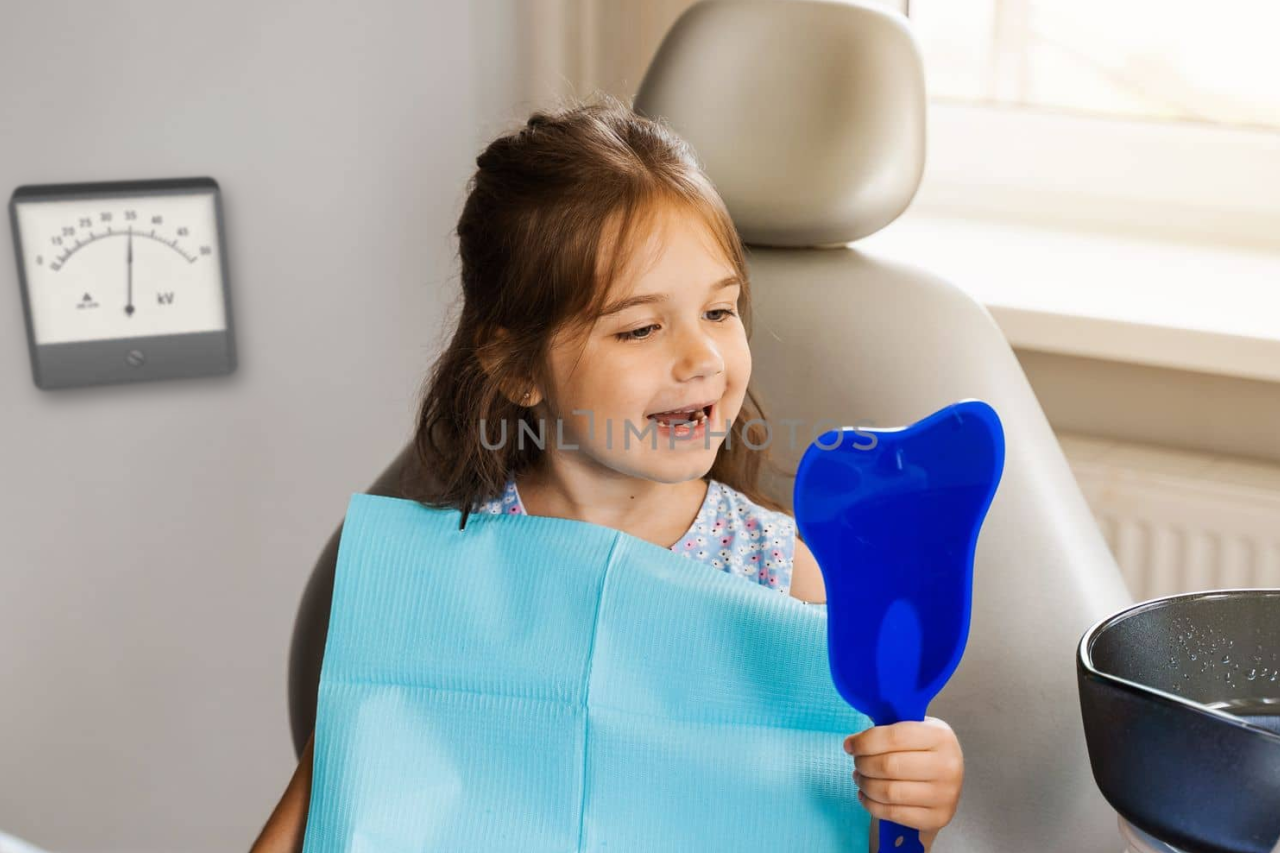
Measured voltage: 35; kV
